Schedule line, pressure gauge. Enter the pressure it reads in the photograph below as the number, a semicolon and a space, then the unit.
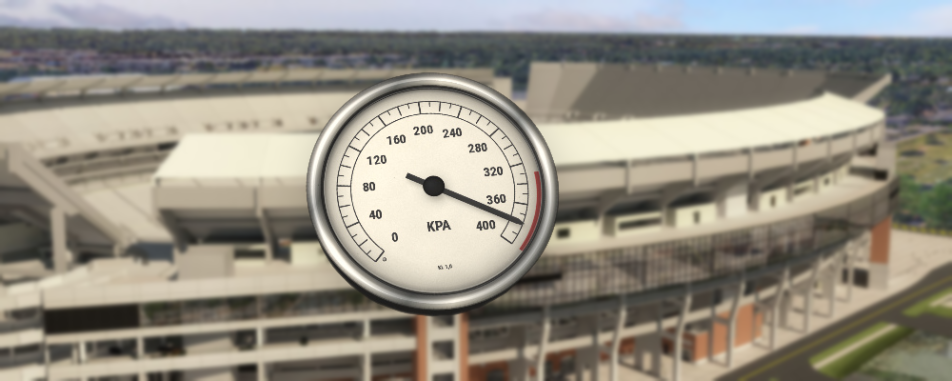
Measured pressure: 380; kPa
